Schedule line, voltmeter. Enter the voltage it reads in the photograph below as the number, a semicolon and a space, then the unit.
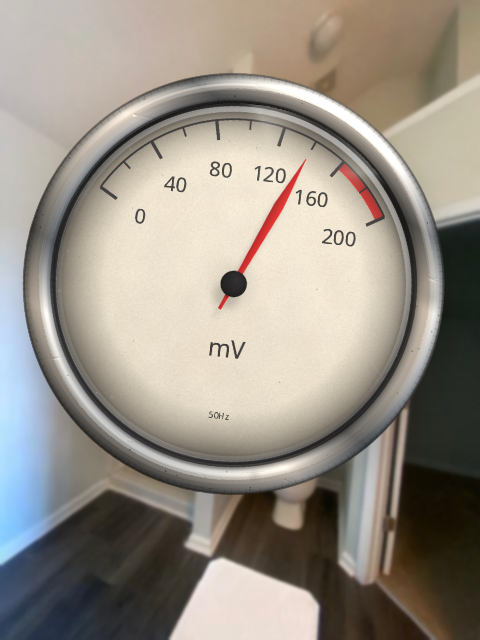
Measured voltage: 140; mV
